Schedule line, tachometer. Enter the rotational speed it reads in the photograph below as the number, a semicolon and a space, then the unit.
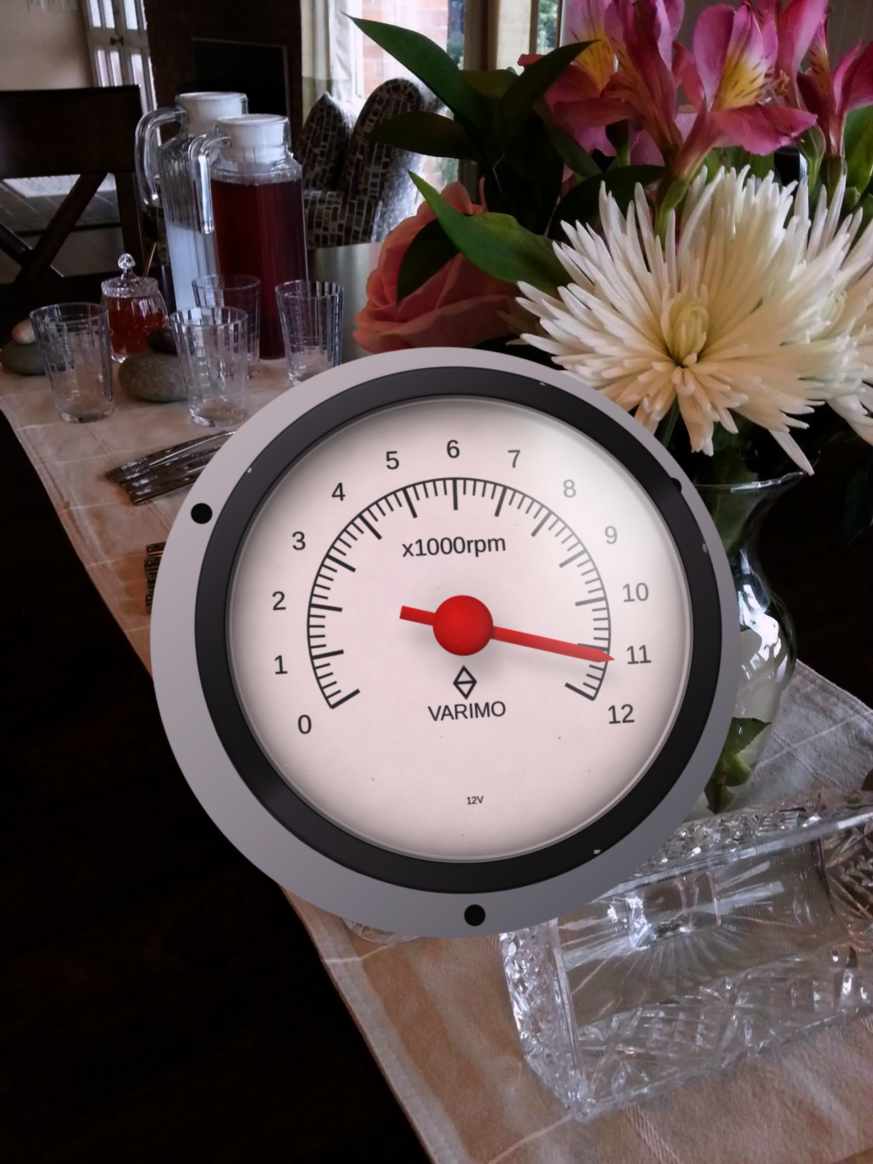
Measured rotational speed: 11200; rpm
